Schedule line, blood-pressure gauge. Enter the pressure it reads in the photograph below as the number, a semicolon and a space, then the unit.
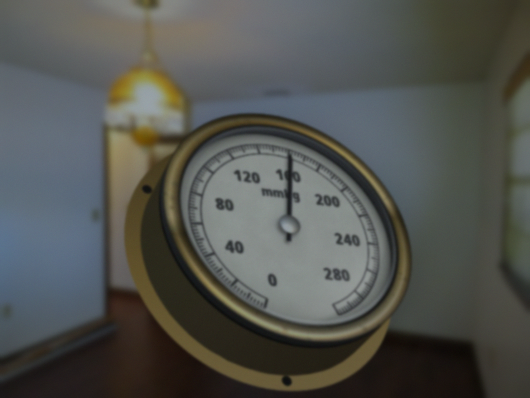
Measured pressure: 160; mmHg
